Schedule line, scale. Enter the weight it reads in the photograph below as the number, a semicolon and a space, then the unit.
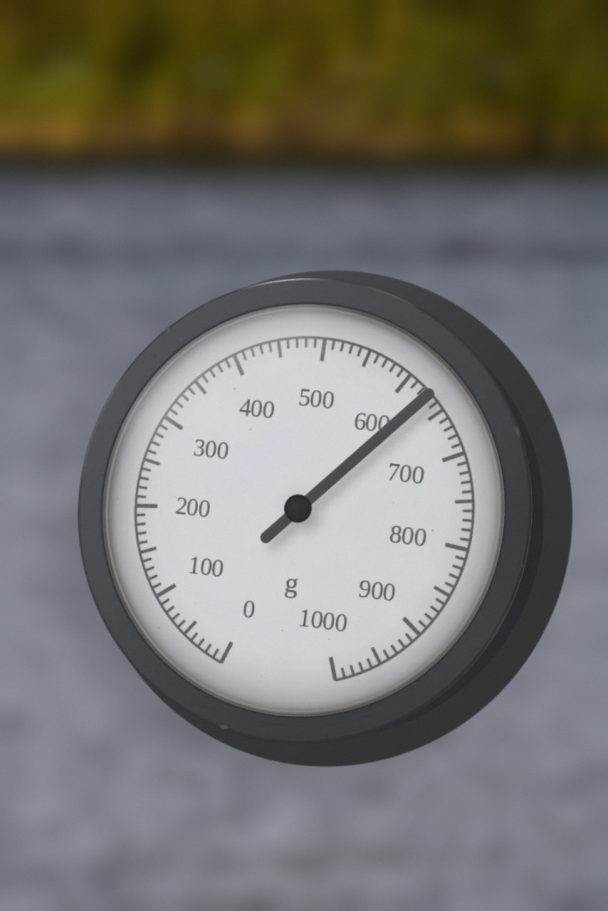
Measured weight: 630; g
